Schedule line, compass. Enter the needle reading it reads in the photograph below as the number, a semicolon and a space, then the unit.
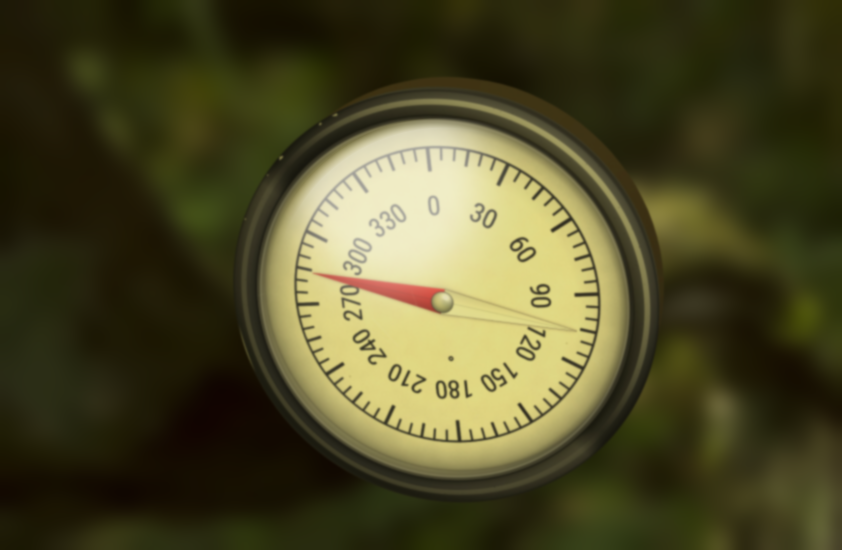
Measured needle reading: 285; °
